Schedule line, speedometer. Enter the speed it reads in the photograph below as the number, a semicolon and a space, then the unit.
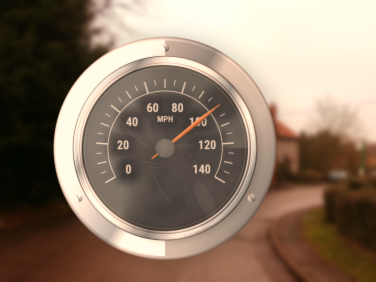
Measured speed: 100; mph
